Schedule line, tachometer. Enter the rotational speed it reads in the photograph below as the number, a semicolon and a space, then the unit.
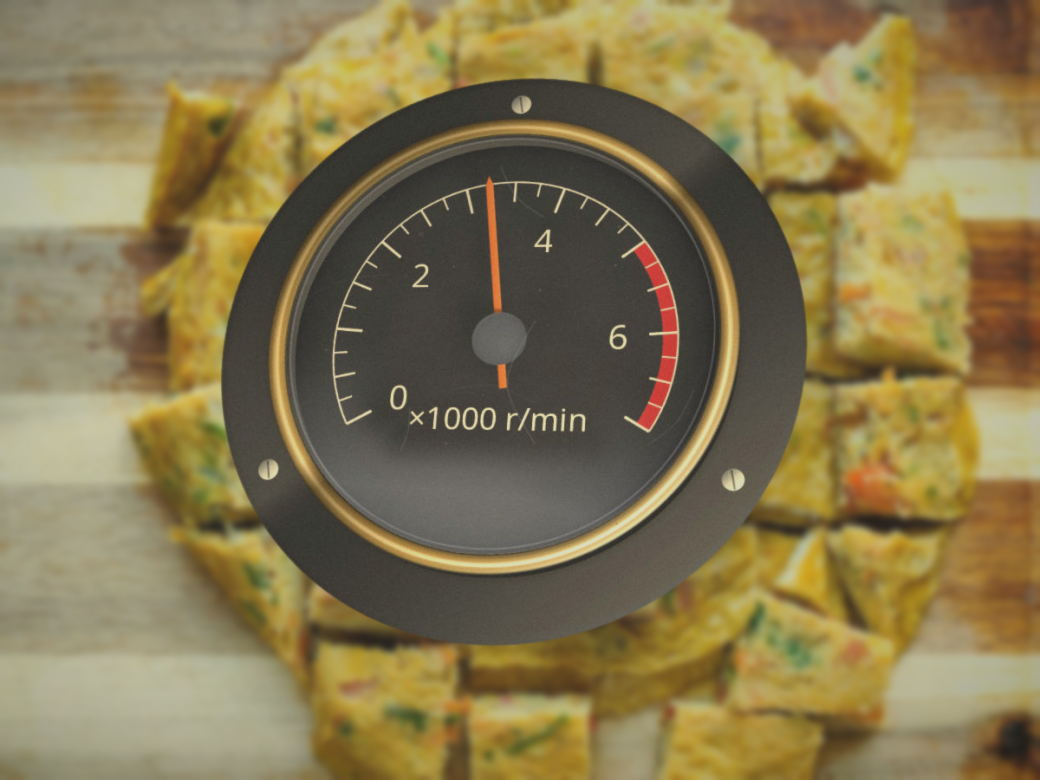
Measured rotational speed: 3250; rpm
